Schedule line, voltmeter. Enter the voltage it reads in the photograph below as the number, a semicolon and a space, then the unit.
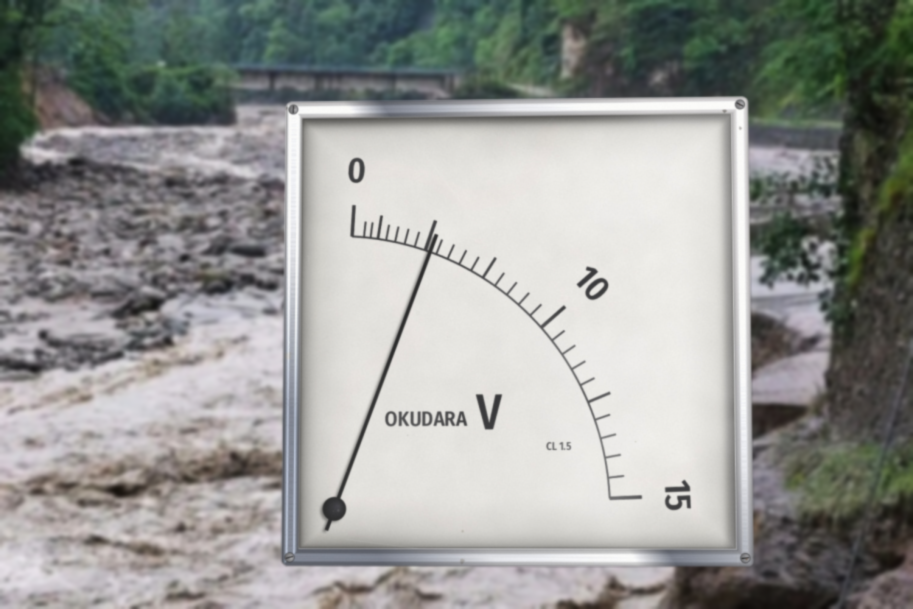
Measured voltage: 5.25; V
